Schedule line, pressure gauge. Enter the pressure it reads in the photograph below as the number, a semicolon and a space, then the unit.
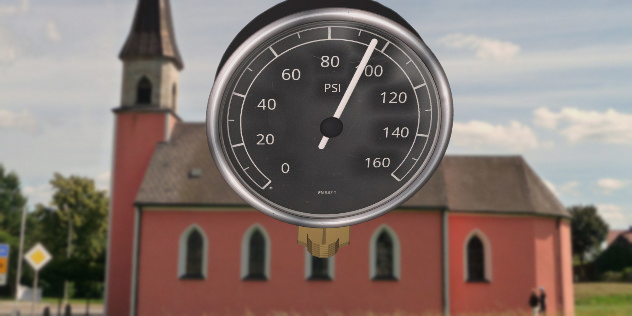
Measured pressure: 95; psi
